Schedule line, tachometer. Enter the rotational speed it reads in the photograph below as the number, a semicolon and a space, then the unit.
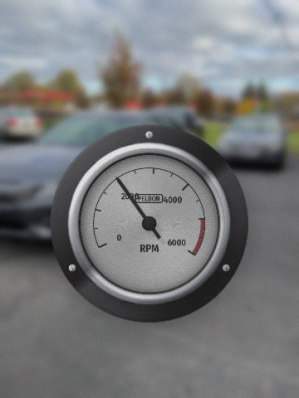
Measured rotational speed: 2000; rpm
